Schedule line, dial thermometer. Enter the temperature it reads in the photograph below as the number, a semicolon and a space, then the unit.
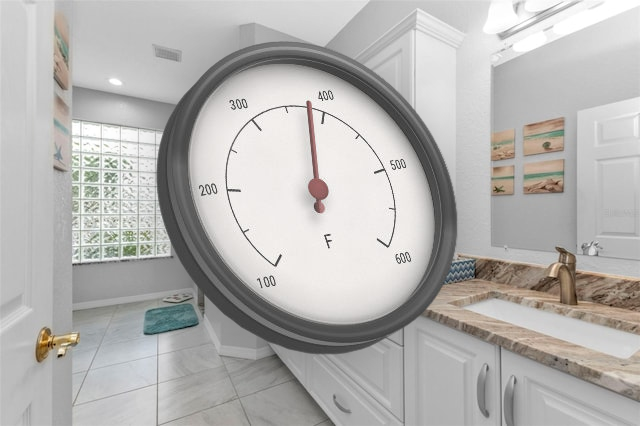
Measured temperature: 375; °F
